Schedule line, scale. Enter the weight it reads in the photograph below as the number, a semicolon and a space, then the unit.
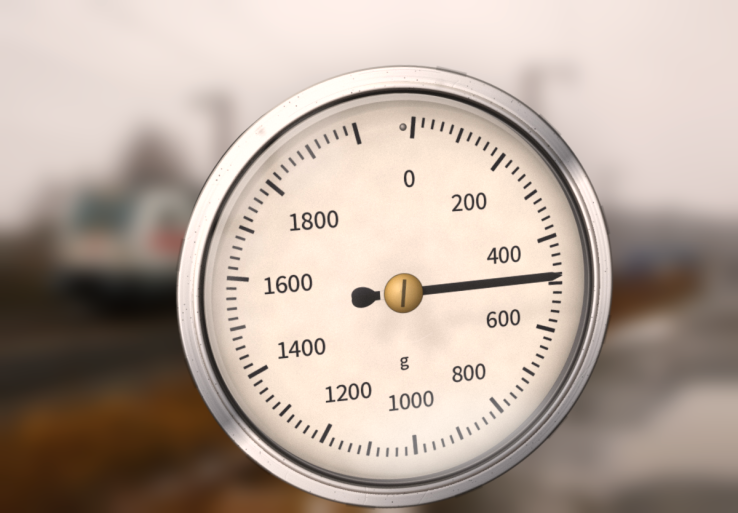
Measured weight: 480; g
